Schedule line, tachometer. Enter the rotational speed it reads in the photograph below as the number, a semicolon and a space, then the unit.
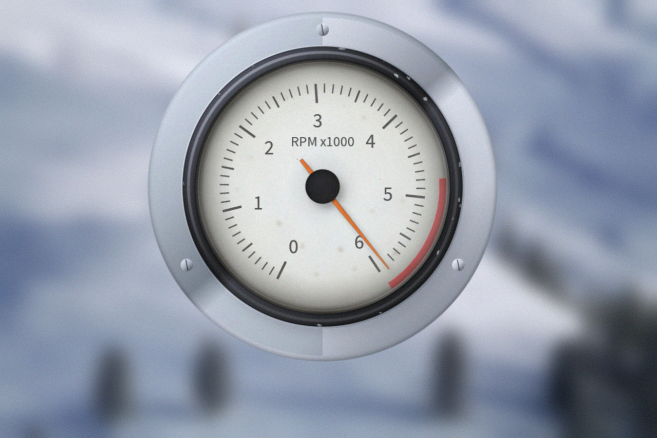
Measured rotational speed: 5900; rpm
